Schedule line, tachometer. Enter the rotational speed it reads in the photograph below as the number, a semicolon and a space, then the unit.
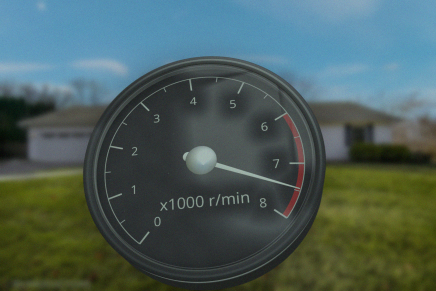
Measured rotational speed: 7500; rpm
